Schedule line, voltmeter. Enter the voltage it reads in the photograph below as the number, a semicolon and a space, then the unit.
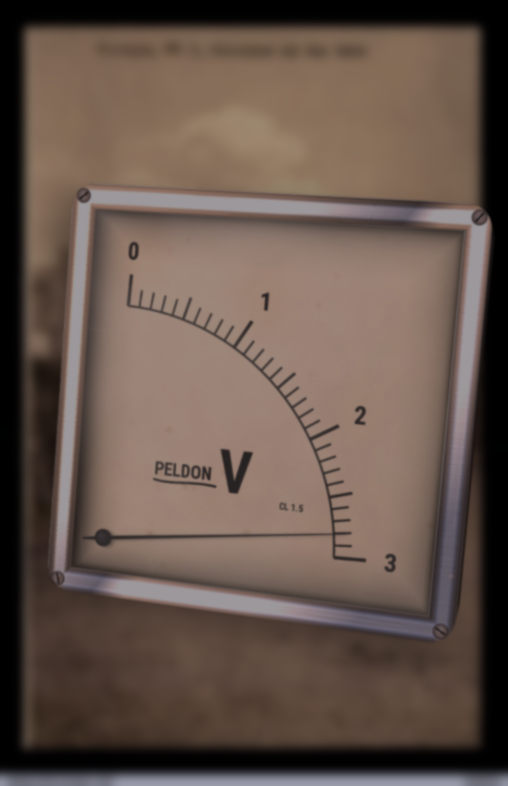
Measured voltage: 2.8; V
